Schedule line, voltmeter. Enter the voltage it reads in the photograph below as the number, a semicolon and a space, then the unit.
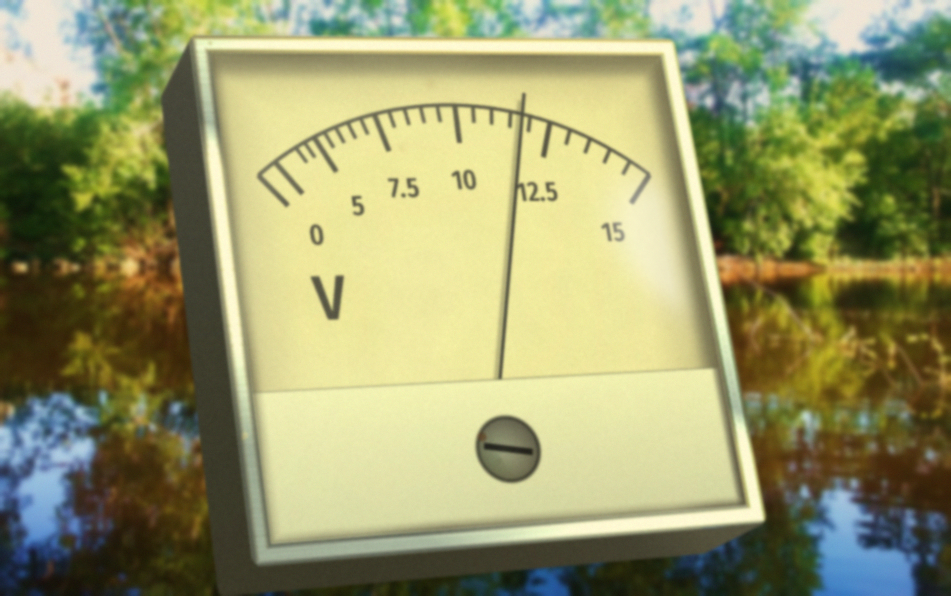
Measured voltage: 11.75; V
